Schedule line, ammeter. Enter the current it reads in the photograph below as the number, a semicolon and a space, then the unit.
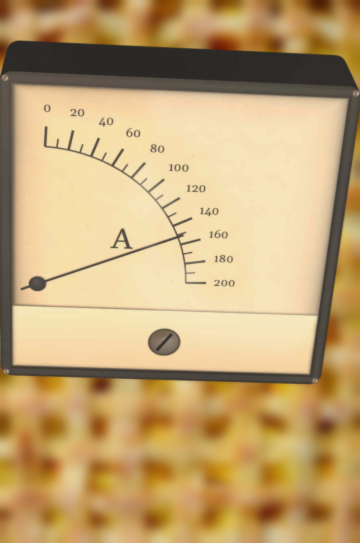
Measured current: 150; A
